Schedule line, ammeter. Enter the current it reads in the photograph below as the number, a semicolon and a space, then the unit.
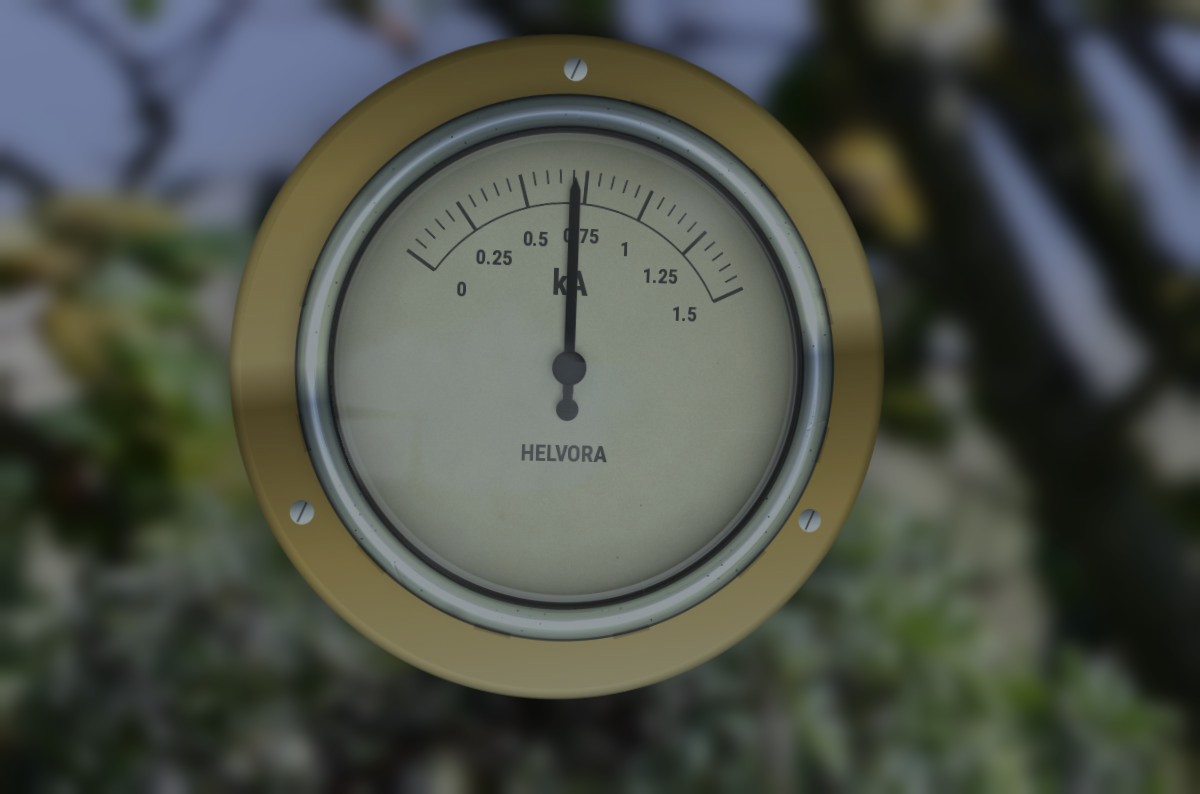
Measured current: 0.7; kA
